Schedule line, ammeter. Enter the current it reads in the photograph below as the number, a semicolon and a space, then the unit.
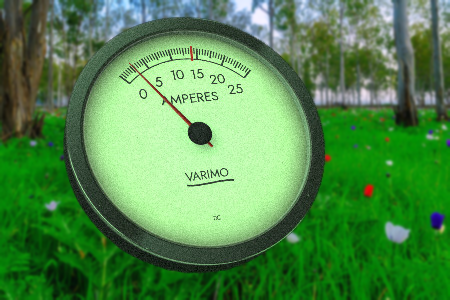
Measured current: 2.5; A
